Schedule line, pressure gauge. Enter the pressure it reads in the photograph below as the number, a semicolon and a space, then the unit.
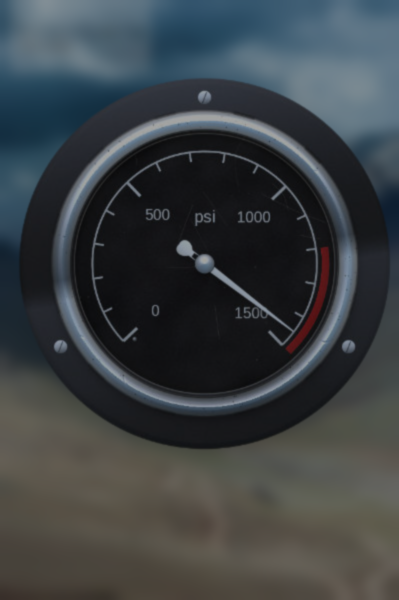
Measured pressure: 1450; psi
